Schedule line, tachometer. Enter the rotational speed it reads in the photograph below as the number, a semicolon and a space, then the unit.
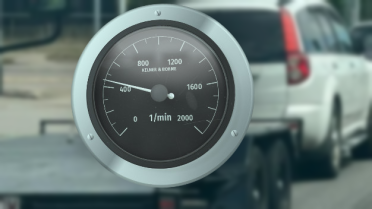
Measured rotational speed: 450; rpm
